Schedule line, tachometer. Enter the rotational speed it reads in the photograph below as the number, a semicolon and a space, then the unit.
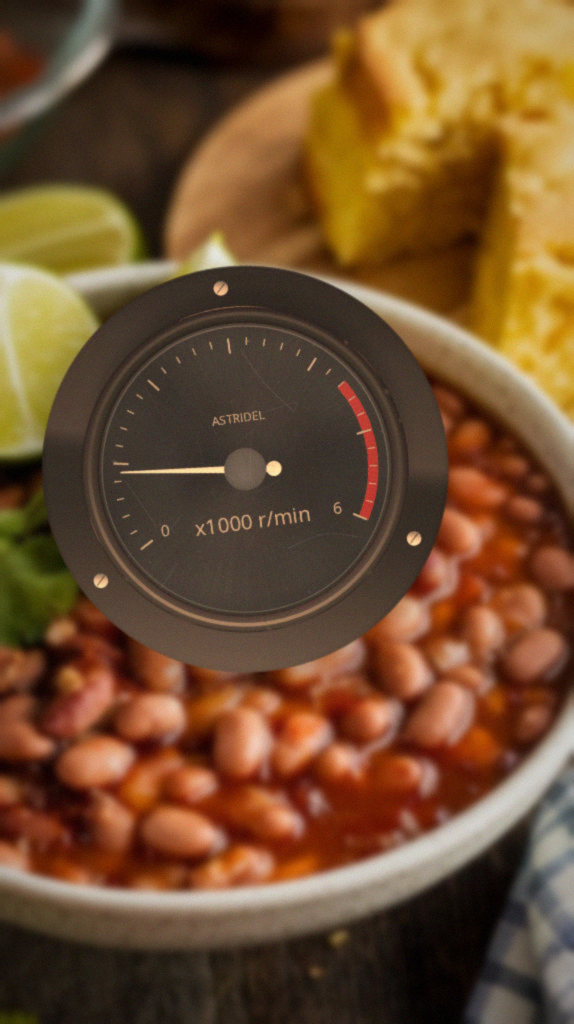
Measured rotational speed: 900; rpm
